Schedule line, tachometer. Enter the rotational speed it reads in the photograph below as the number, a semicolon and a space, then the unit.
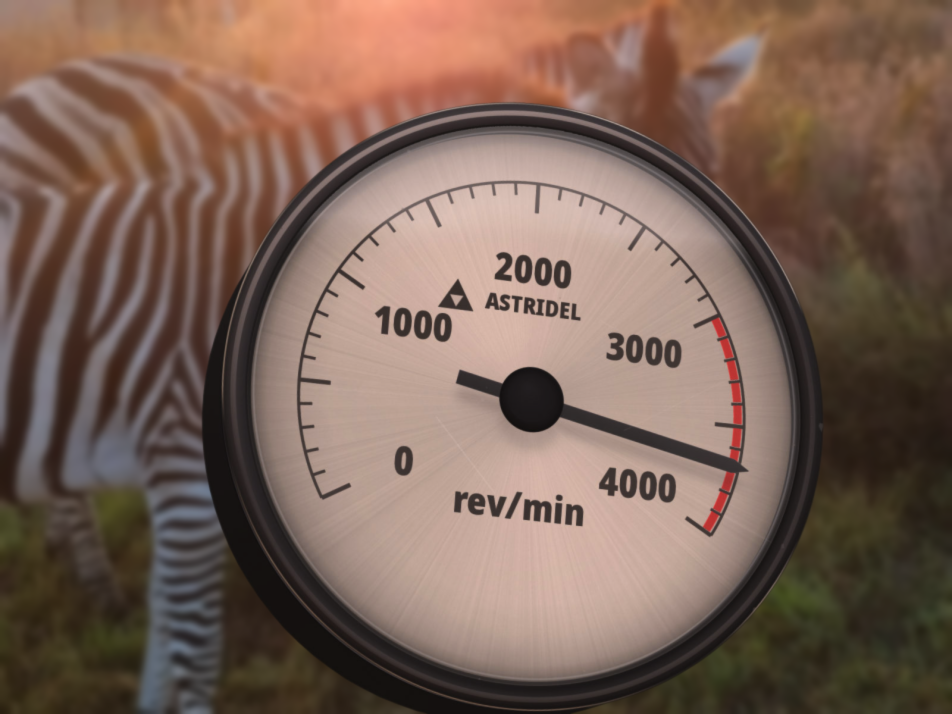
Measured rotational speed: 3700; rpm
